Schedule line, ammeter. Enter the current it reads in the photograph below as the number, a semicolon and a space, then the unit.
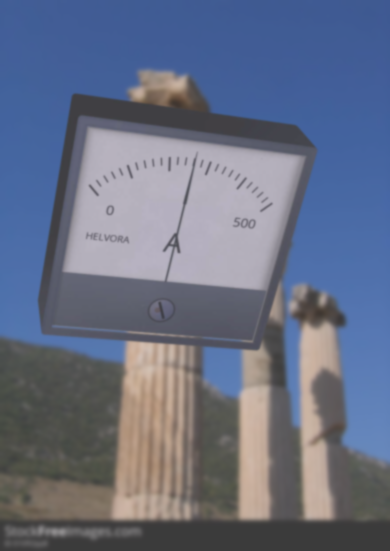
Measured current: 260; A
